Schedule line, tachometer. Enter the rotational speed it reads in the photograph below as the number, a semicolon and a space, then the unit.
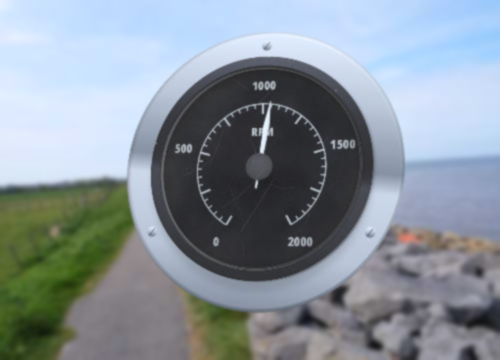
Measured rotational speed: 1050; rpm
